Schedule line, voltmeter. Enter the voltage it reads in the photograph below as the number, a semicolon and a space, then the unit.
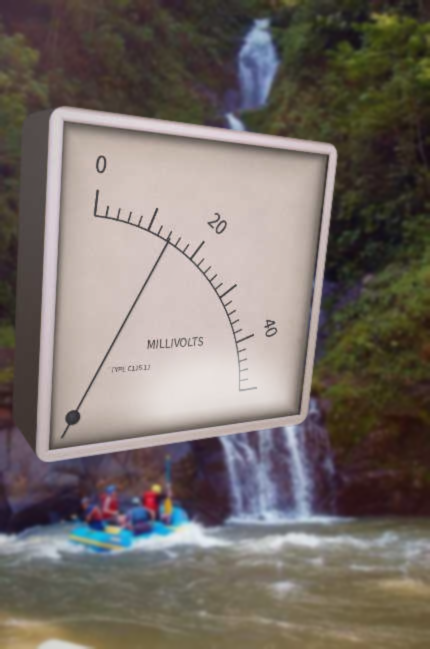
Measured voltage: 14; mV
